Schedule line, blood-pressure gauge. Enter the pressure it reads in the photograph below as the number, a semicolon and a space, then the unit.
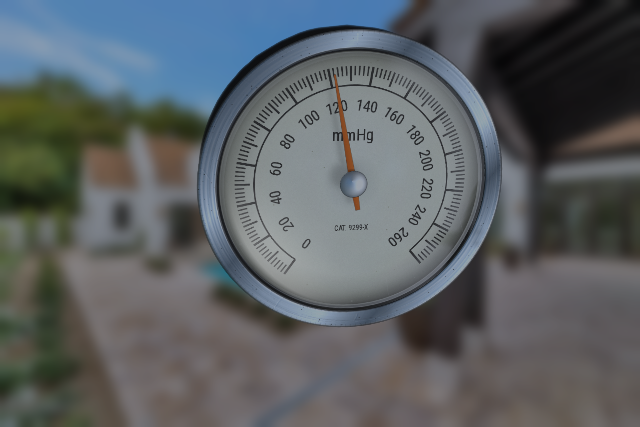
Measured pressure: 122; mmHg
